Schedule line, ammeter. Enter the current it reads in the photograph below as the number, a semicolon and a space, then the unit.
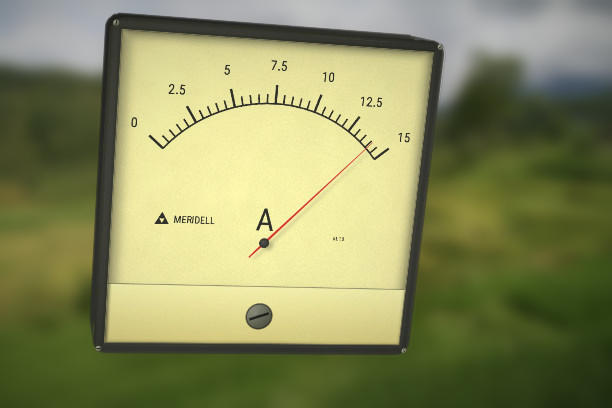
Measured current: 14; A
